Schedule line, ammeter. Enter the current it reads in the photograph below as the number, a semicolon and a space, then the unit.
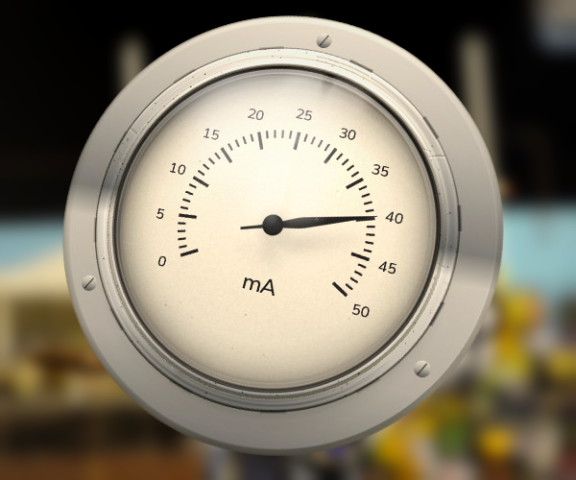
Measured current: 40; mA
